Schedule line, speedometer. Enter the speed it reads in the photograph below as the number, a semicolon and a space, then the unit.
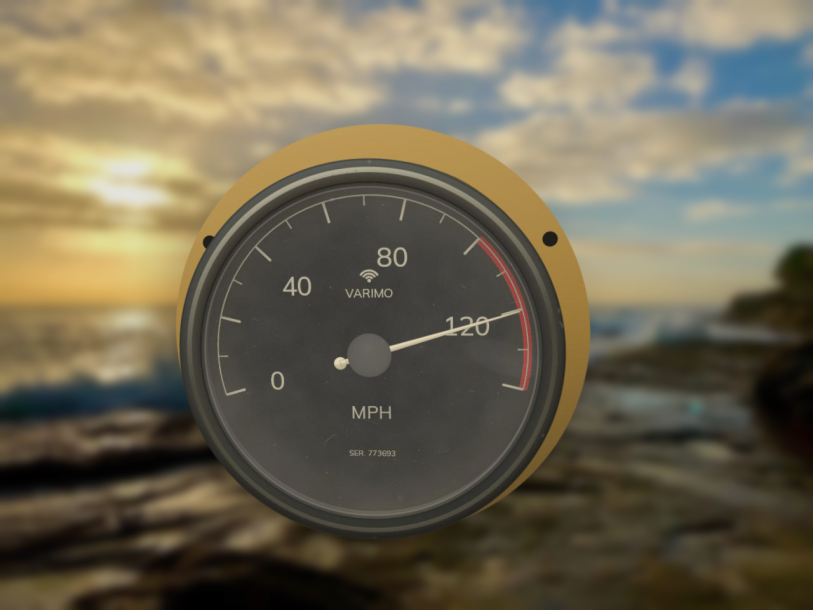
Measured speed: 120; mph
